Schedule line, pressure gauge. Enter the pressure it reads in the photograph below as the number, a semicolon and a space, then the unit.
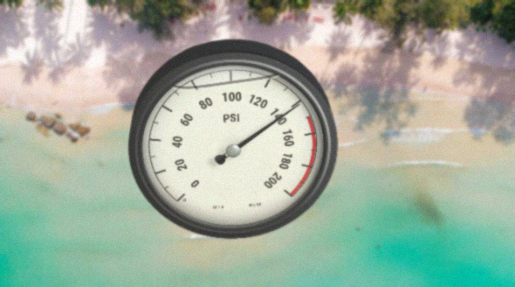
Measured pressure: 140; psi
